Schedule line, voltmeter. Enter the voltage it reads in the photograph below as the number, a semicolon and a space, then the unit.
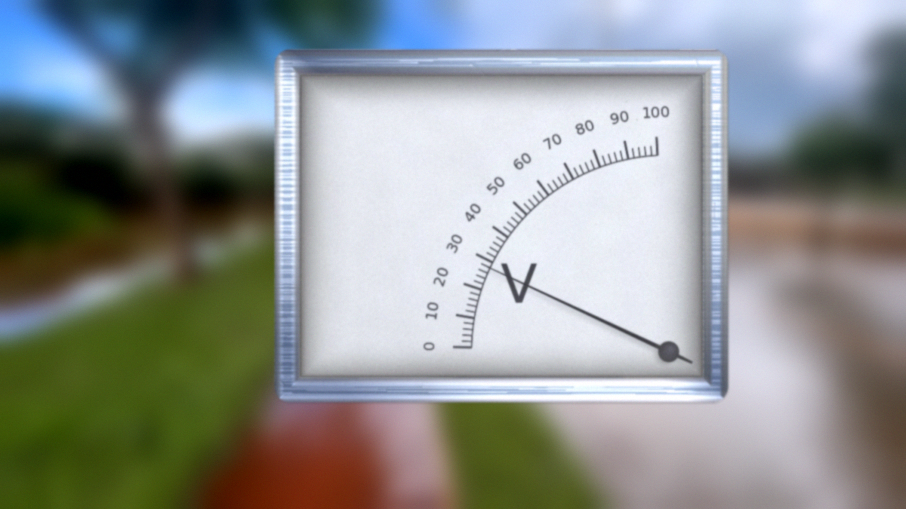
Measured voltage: 28; V
